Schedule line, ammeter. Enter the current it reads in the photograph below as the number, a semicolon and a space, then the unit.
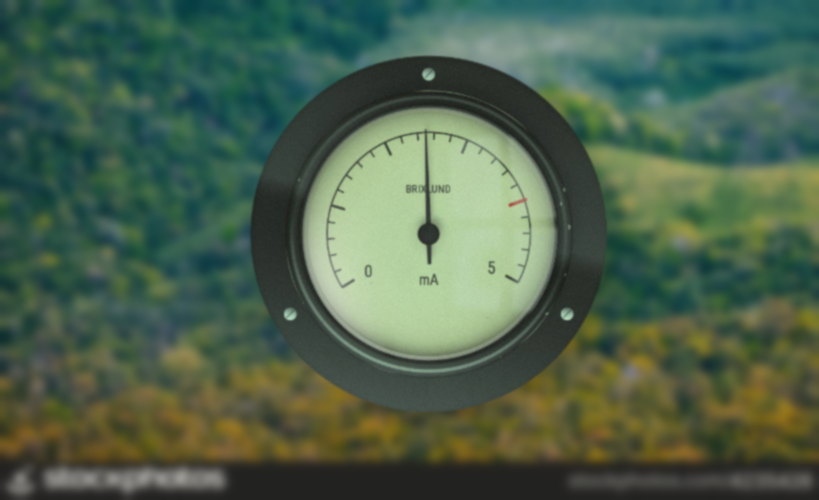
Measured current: 2.5; mA
